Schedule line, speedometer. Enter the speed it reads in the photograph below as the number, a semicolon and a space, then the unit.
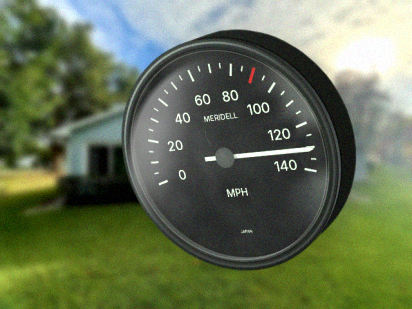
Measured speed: 130; mph
